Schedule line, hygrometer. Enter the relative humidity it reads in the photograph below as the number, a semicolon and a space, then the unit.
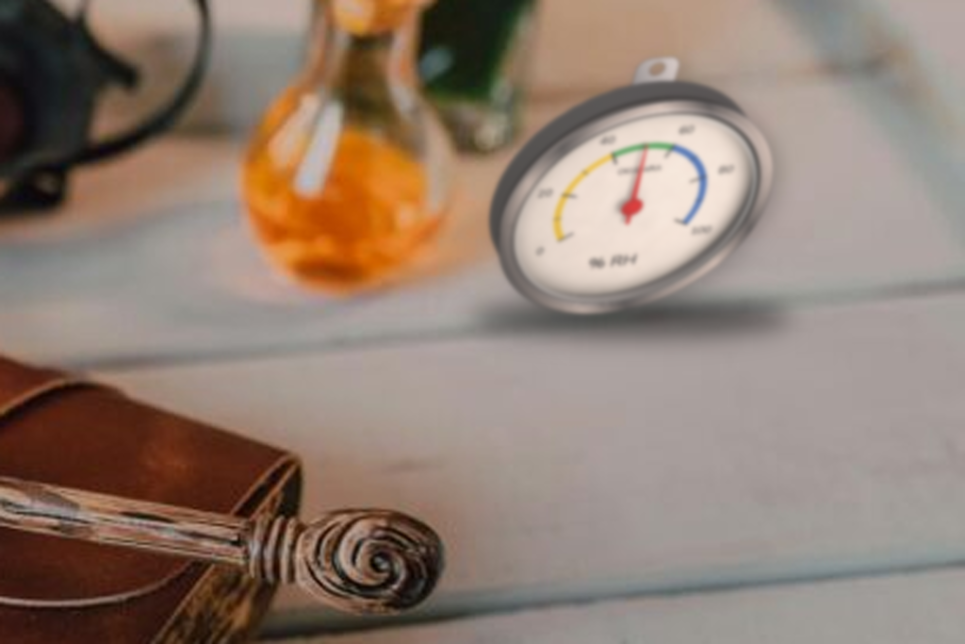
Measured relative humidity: 50; %
